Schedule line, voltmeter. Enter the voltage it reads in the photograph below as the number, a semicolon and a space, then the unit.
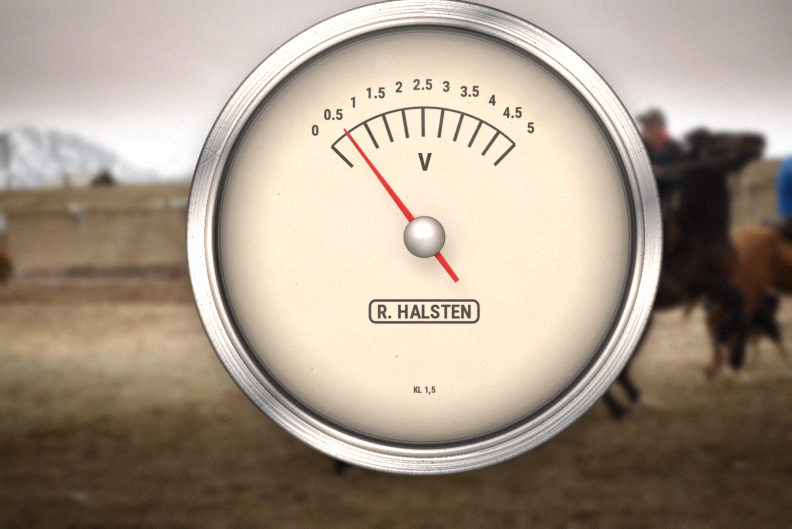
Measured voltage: 0.5; V
